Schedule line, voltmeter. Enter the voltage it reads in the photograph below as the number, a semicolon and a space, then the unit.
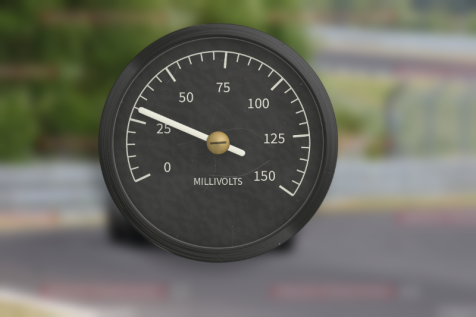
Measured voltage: 30; mV
